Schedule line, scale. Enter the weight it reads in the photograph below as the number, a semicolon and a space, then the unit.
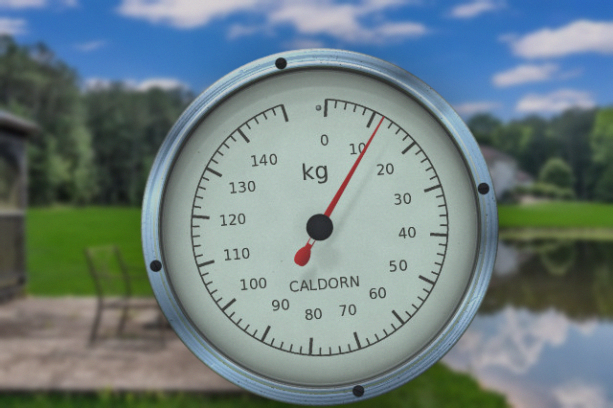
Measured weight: 12; kg
